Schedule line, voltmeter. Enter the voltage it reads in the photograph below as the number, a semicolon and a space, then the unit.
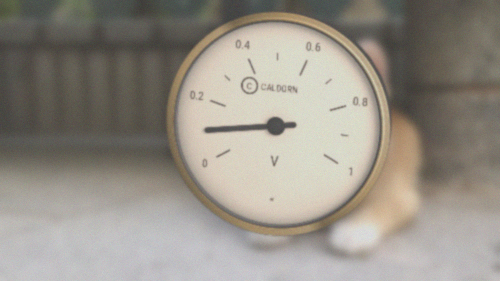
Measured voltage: 0.1; V
